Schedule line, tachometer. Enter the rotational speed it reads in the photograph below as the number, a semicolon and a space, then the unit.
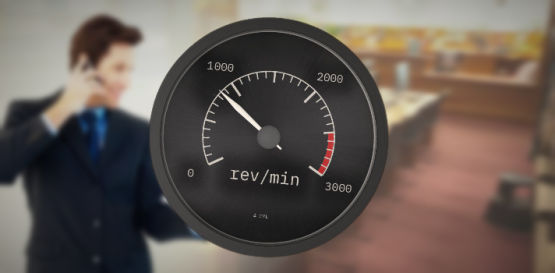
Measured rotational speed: 850; rpm
